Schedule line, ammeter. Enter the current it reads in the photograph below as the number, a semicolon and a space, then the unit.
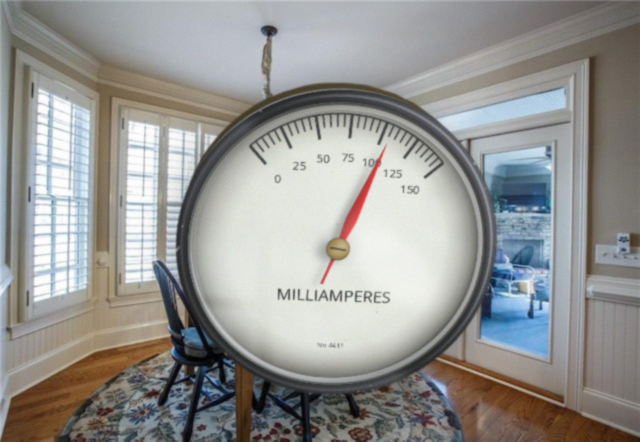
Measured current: 105; mA
